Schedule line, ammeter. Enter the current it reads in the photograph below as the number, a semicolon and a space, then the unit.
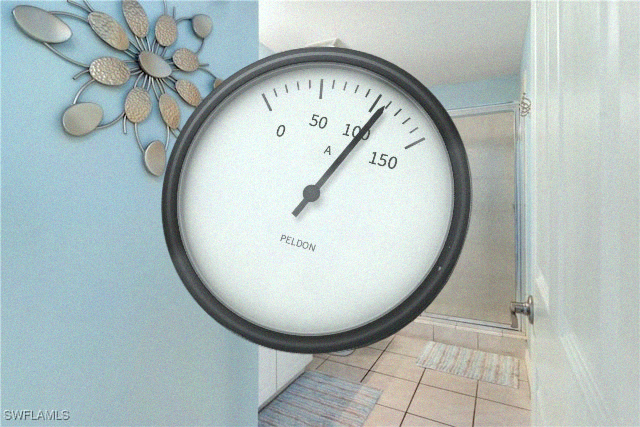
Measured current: 110; A
